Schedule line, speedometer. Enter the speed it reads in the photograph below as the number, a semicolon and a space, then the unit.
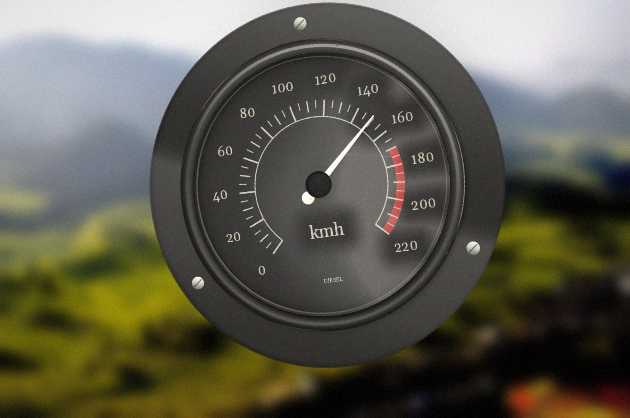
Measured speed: 150; km/h
